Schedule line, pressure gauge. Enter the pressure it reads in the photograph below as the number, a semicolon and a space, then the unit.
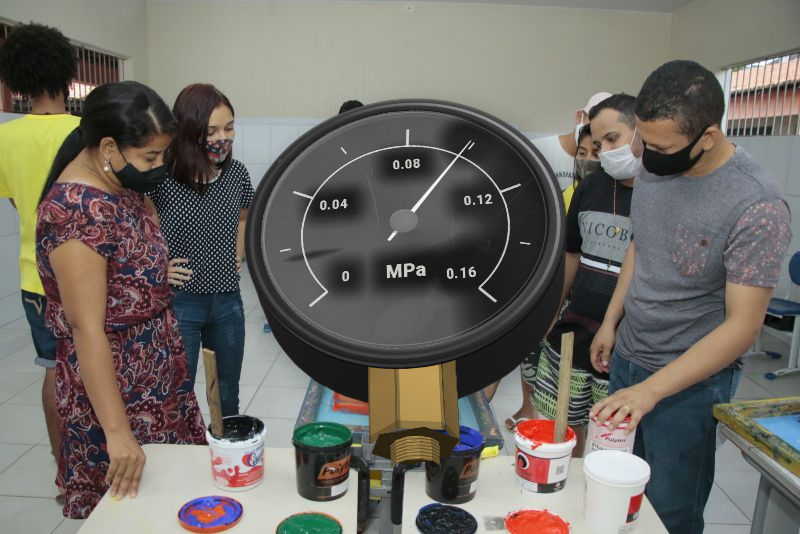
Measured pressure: 0.1; MPa
